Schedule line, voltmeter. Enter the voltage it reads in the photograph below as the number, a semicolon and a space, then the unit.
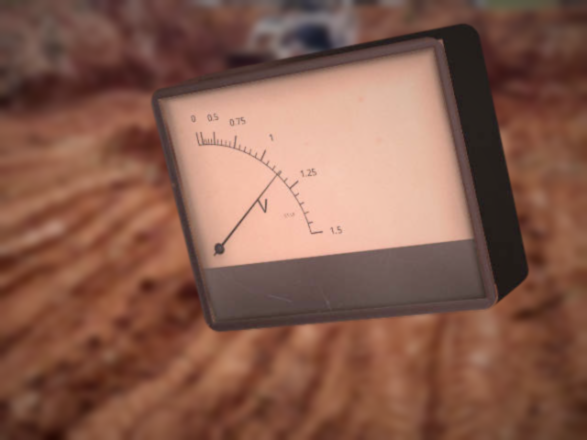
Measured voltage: 1.15; V
